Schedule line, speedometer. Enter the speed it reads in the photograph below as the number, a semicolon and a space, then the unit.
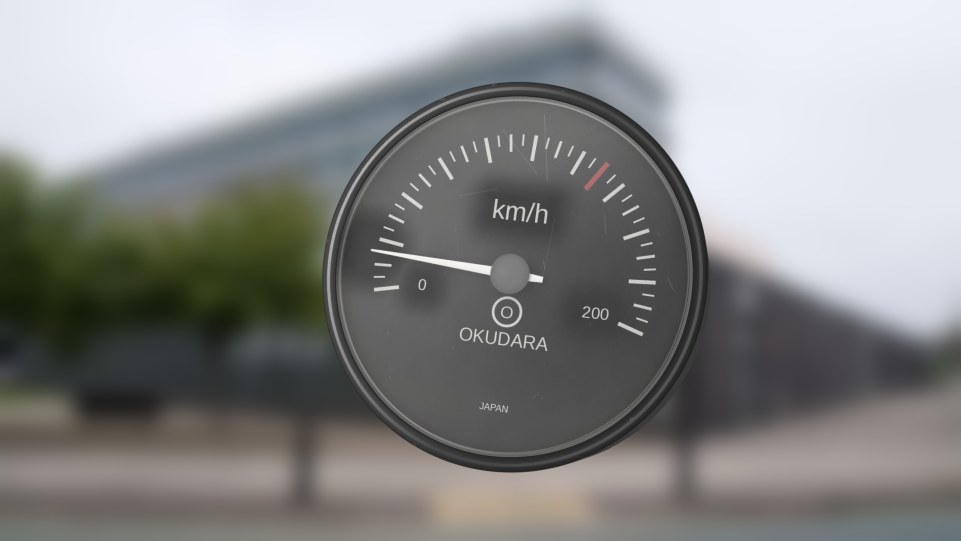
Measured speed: 15; km/h
